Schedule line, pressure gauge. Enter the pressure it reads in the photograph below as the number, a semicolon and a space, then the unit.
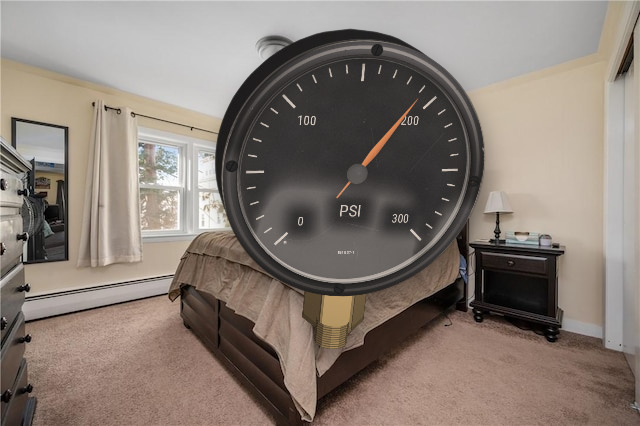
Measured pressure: 190; psi
